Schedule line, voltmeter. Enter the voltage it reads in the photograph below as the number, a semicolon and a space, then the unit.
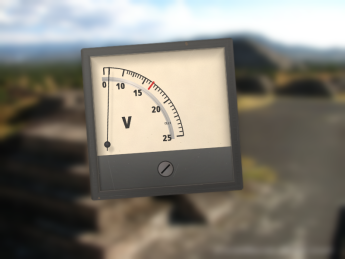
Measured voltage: 5; V
